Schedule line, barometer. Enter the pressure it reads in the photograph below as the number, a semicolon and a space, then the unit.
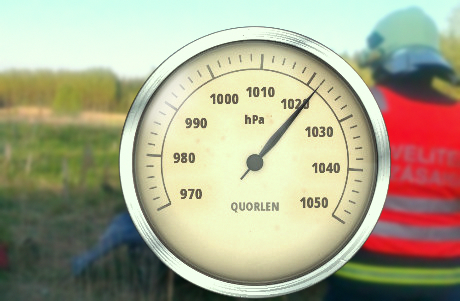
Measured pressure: 1022; hPa
